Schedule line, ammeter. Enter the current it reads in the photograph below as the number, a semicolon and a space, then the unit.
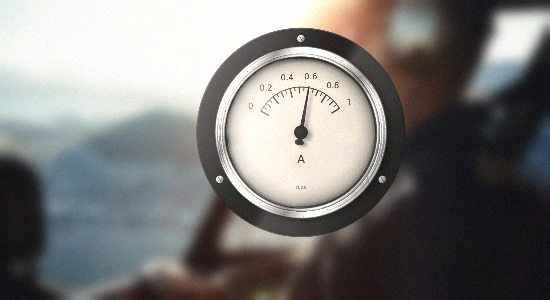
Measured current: 0.6; A
